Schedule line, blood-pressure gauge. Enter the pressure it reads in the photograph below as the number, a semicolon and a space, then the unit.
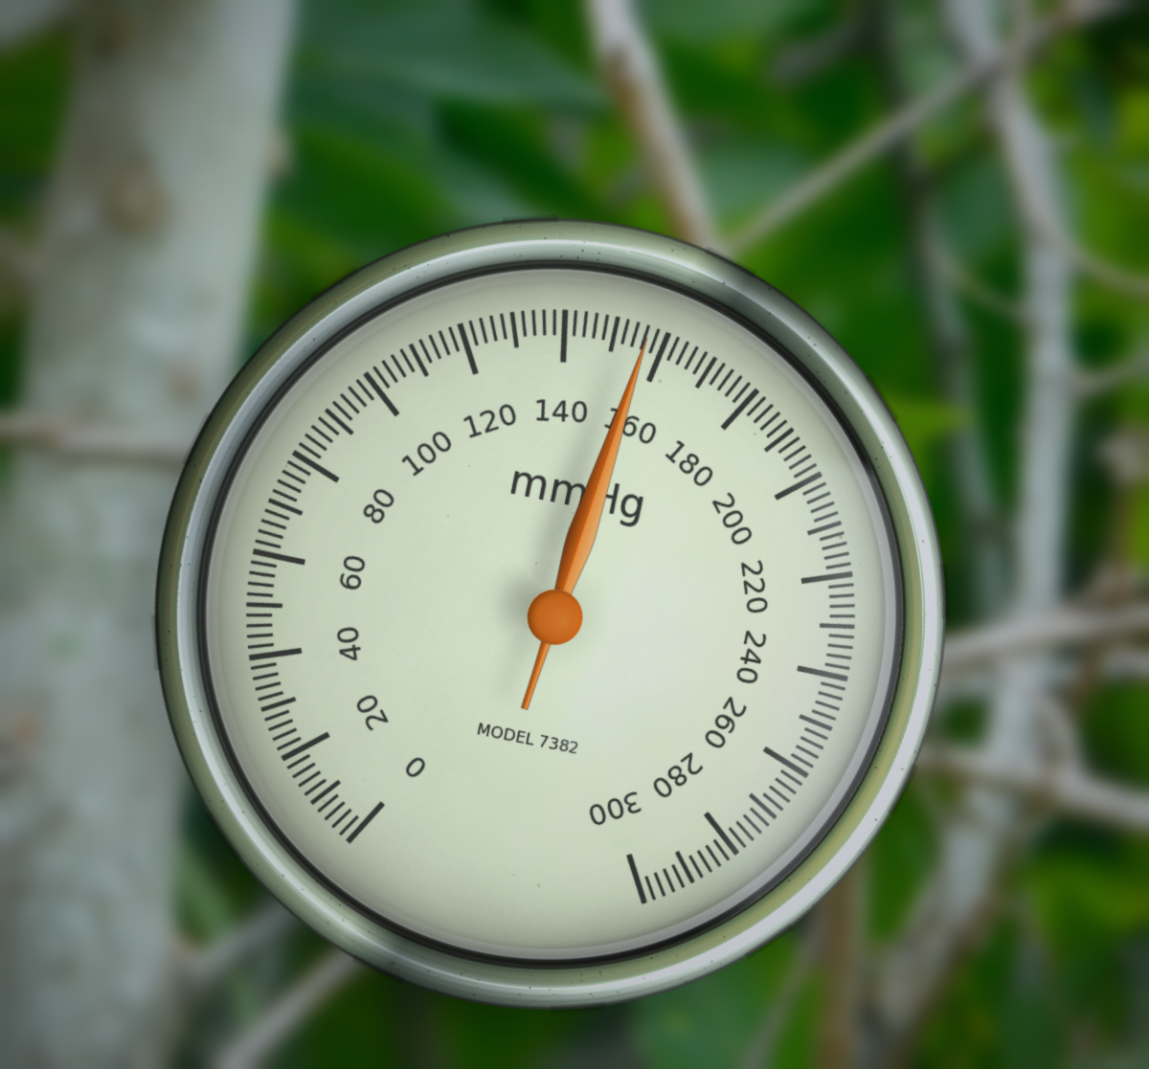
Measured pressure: 156; mmHg
